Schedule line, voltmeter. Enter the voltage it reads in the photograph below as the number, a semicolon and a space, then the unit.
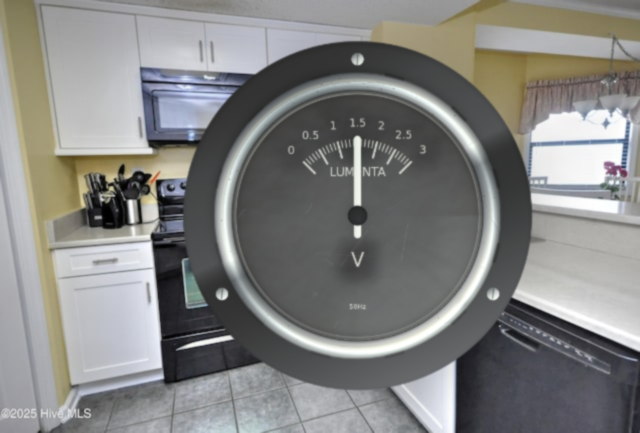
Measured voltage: 1.5; V
